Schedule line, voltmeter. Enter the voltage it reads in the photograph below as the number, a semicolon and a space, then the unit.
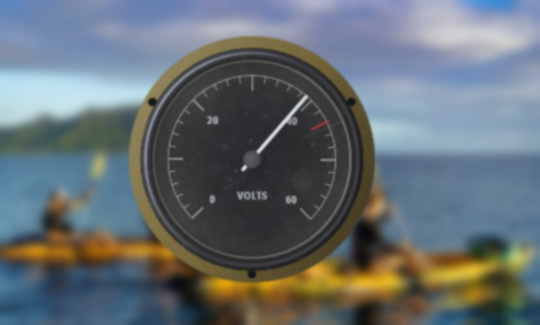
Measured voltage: 39; V
